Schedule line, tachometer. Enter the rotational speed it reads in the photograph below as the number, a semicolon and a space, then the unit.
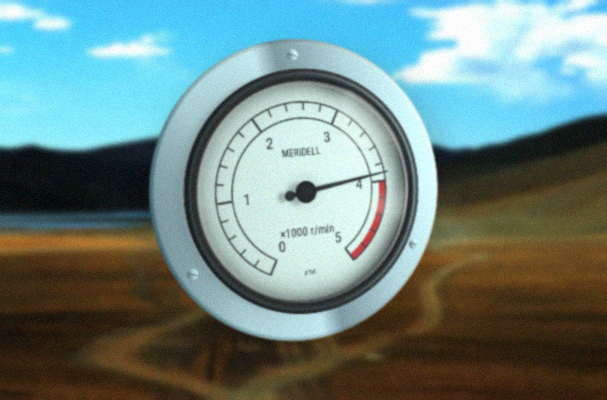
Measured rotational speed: 3900; rpm
